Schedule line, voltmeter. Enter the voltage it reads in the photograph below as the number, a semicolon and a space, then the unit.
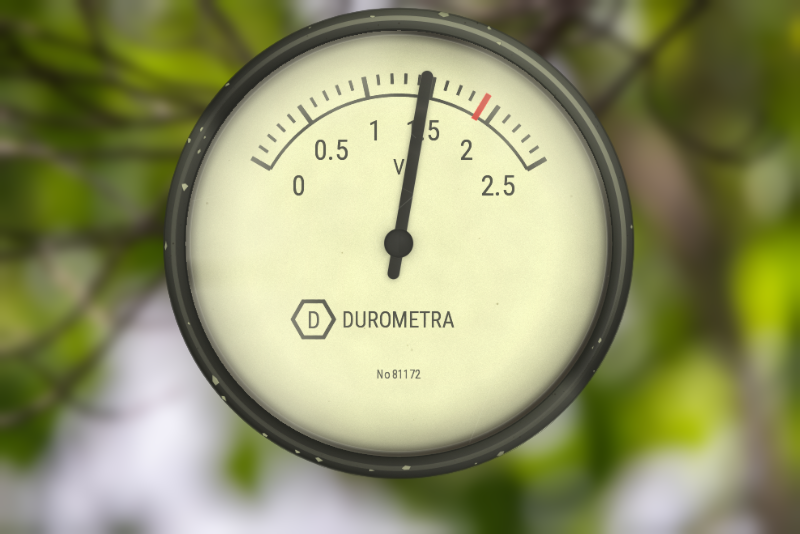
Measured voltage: 1.45; V
